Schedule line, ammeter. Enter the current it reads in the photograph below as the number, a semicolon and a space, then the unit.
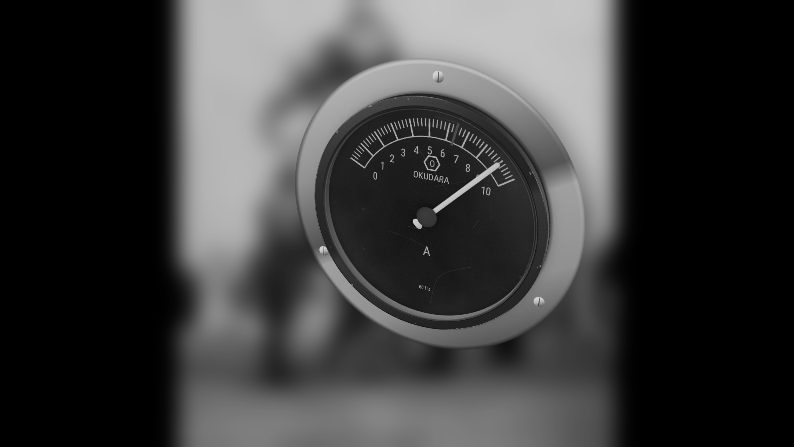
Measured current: 9; A
